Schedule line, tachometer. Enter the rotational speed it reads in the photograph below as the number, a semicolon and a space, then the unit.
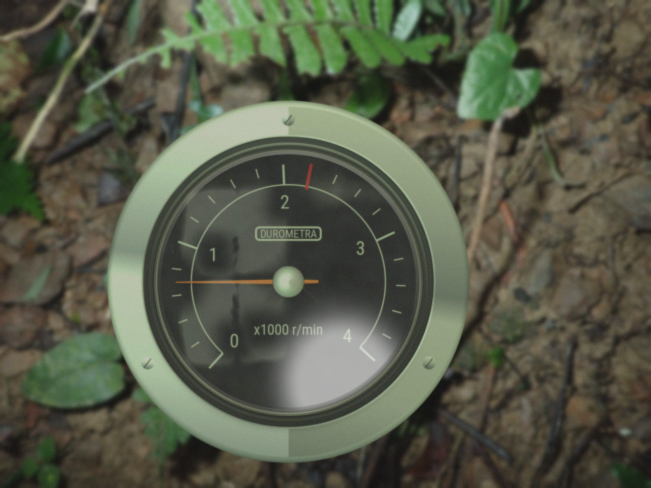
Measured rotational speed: 700; rpm
